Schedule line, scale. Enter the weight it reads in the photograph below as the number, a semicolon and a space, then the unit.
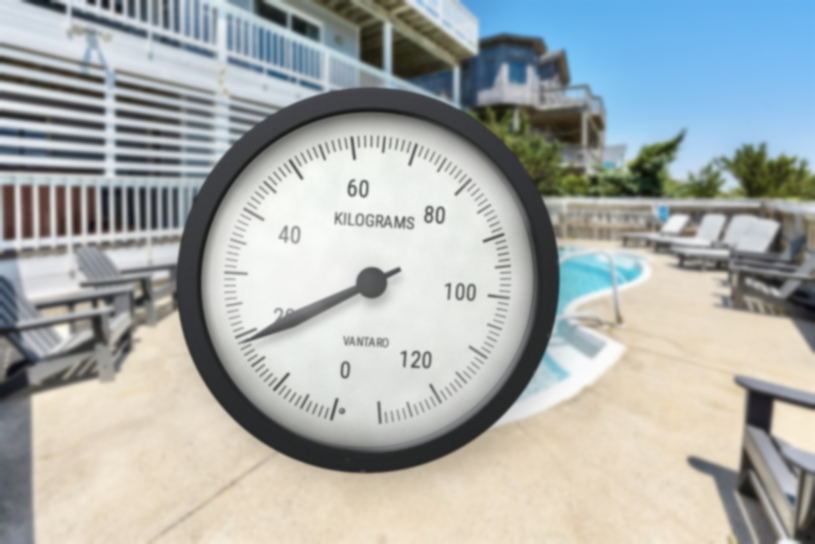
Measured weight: 19; kg
